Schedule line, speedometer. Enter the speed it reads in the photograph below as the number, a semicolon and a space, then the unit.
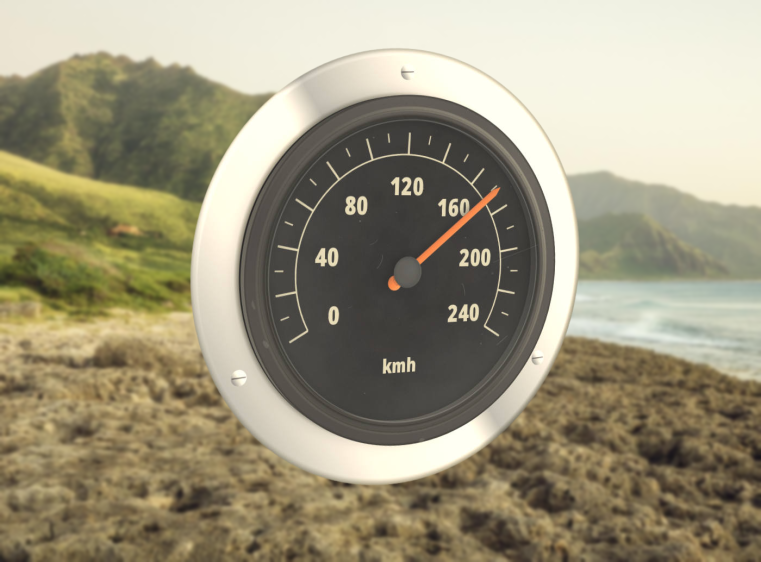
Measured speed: 170; km/h
